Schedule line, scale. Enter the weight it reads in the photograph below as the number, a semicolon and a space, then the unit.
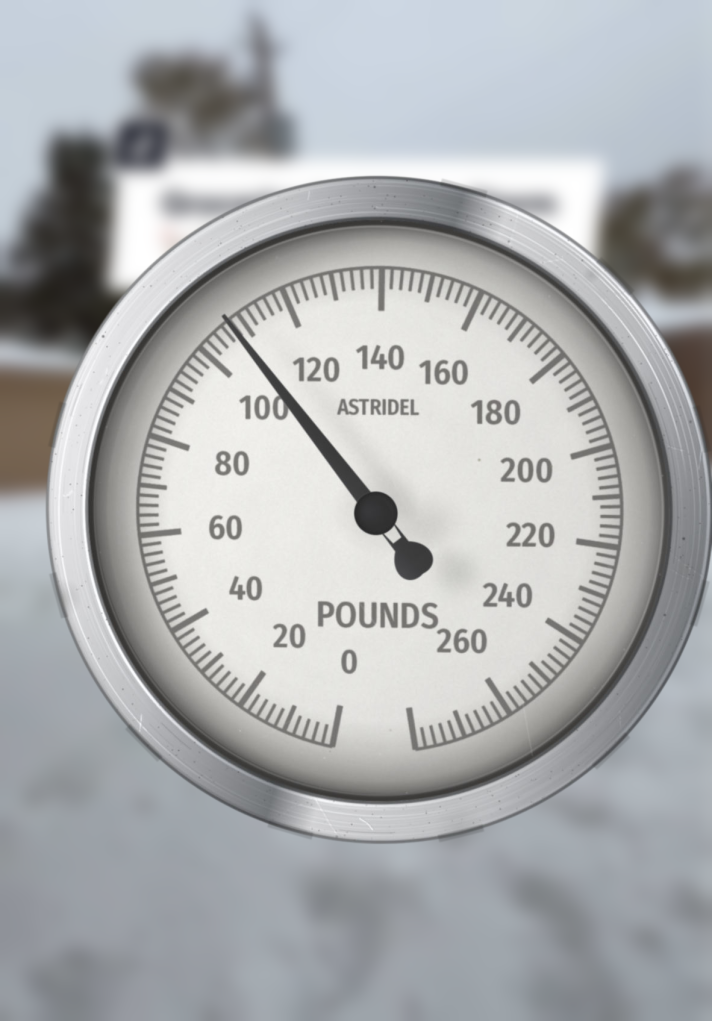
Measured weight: 108; lb
